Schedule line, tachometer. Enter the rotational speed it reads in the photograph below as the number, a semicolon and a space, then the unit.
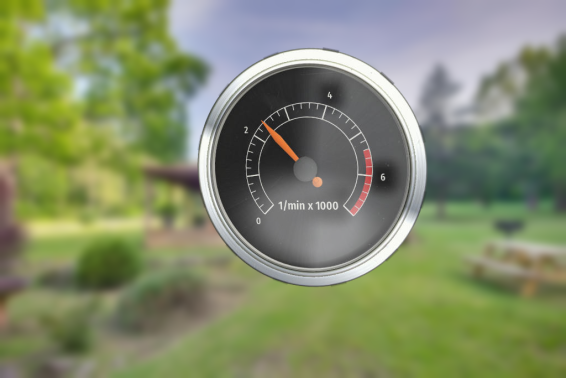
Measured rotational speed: 2400; rpm
